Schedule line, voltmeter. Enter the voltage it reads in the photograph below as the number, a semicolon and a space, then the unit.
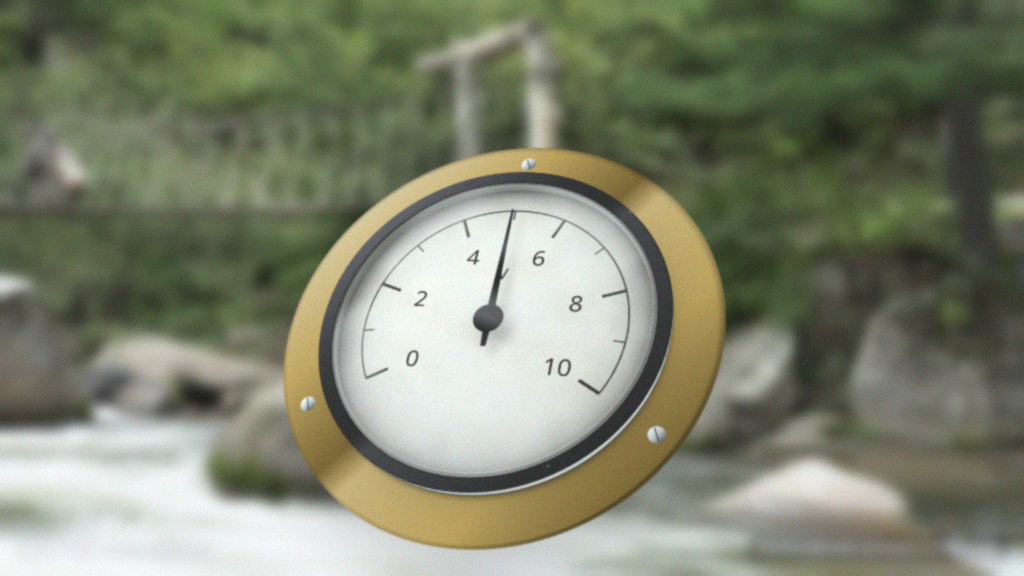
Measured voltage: 5; V
